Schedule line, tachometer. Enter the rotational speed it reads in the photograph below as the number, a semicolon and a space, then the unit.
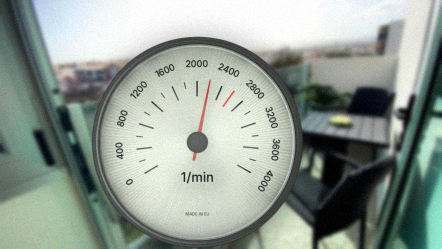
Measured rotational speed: 2200; rpm
